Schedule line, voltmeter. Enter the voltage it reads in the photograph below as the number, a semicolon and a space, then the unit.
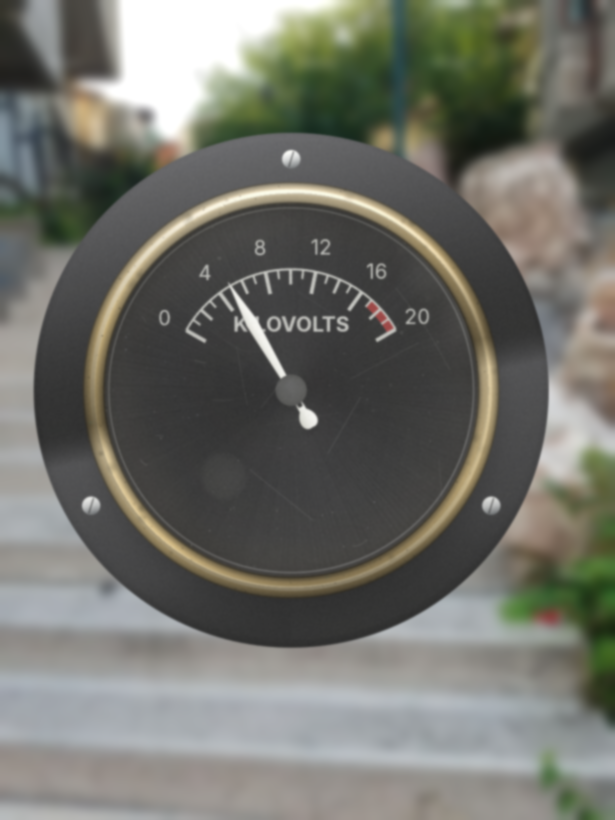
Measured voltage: 5; kV
